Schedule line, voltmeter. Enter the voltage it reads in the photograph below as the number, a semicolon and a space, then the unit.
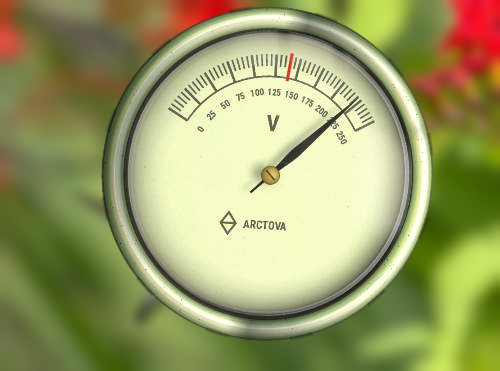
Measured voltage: 220; V
